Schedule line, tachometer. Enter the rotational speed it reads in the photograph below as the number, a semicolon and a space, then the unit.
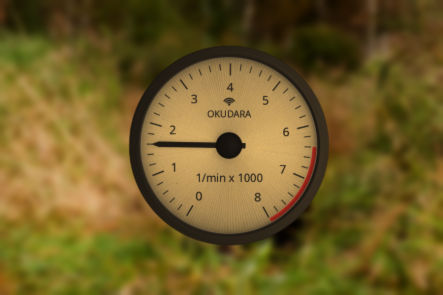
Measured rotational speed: 1600; rpm
